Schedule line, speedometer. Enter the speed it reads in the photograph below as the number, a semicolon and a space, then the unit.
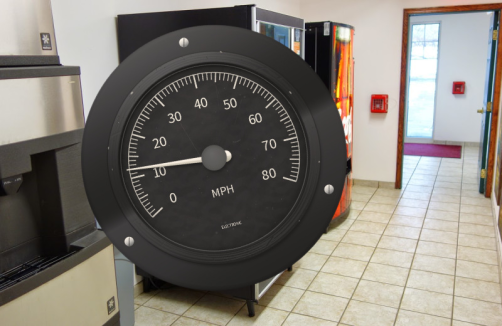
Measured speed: 12; mph
